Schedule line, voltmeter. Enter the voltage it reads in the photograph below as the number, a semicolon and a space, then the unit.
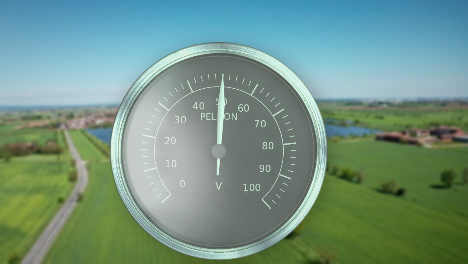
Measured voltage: 50; V
